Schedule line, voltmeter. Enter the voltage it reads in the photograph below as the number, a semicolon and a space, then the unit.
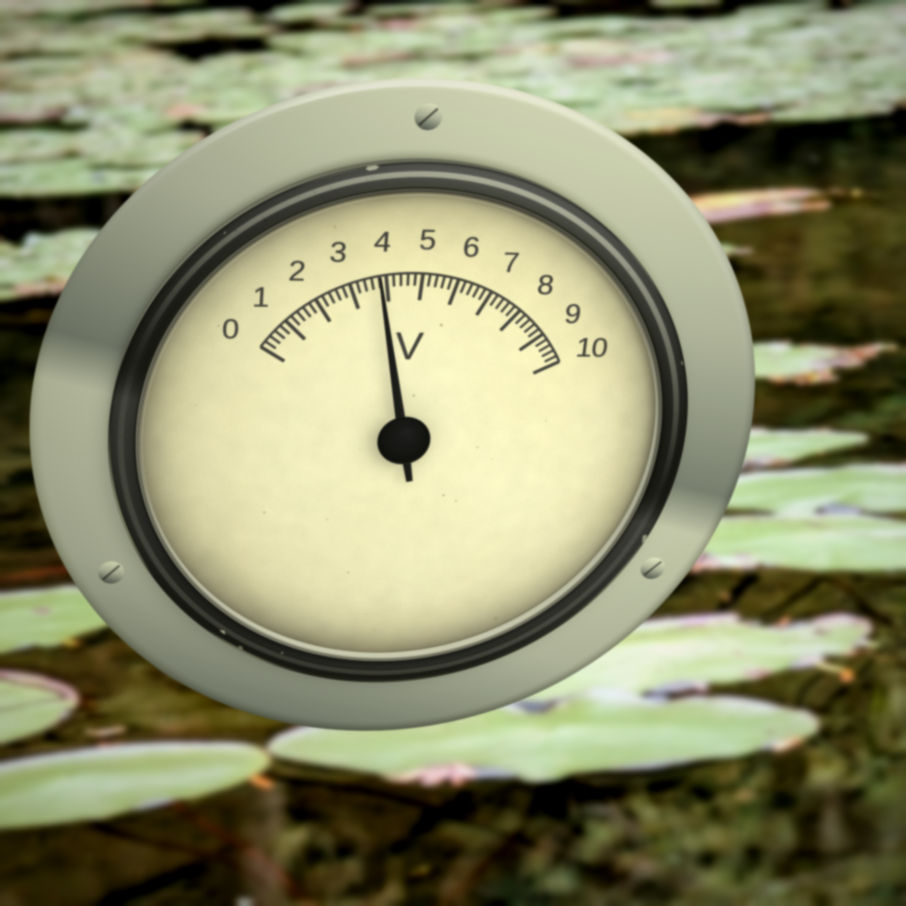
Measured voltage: 3.8; V
